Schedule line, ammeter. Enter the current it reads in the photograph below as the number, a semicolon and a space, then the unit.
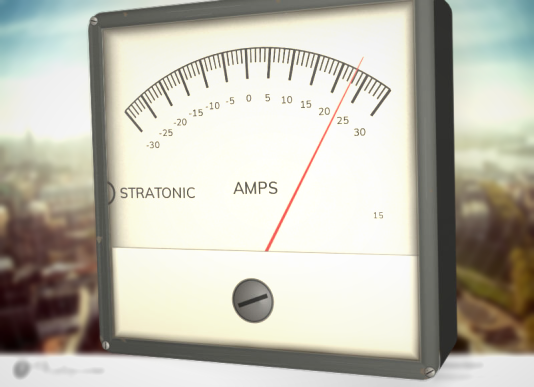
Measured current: 23; A
